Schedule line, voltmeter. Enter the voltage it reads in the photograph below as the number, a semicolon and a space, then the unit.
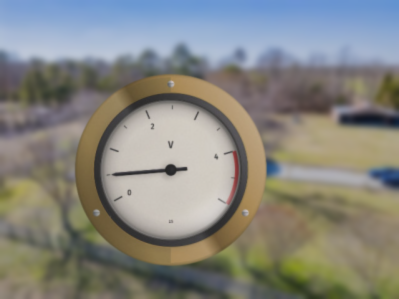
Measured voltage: 0.5; V
